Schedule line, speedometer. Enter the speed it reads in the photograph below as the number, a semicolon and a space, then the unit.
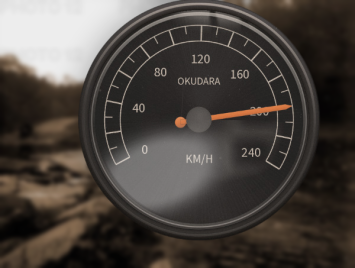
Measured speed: 200; km/h
